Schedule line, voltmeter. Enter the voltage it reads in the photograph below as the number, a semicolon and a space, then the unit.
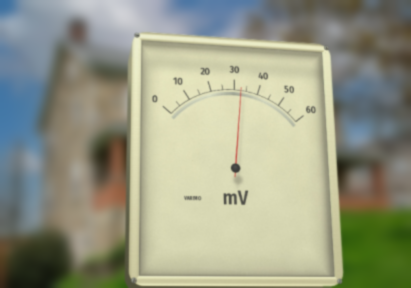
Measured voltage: 32.5; mV
